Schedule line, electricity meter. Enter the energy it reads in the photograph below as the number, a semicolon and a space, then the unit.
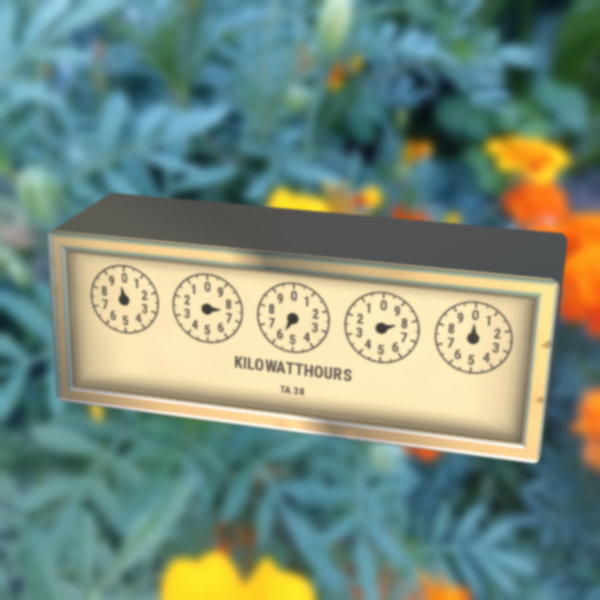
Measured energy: 97580; kWh
